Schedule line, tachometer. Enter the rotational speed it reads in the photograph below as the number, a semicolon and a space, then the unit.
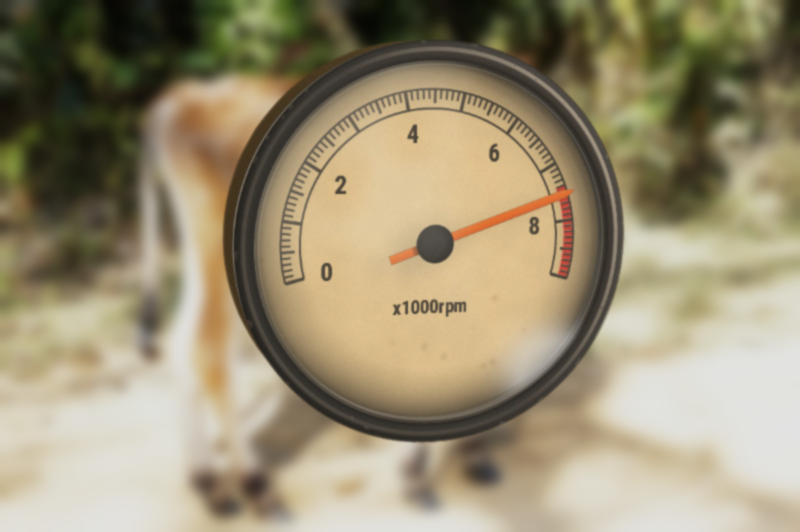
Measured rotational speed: 7500; rpm
